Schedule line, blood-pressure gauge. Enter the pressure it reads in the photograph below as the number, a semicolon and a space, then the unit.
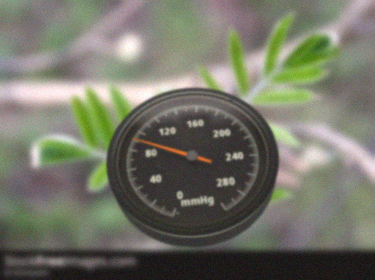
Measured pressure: 90; mmHg
